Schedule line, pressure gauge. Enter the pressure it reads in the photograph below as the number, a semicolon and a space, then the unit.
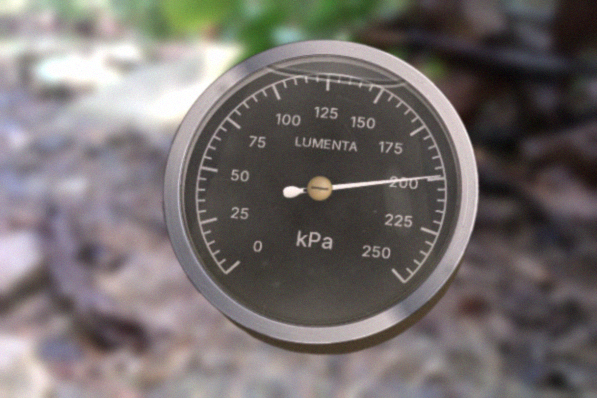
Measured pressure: 200; kPa
